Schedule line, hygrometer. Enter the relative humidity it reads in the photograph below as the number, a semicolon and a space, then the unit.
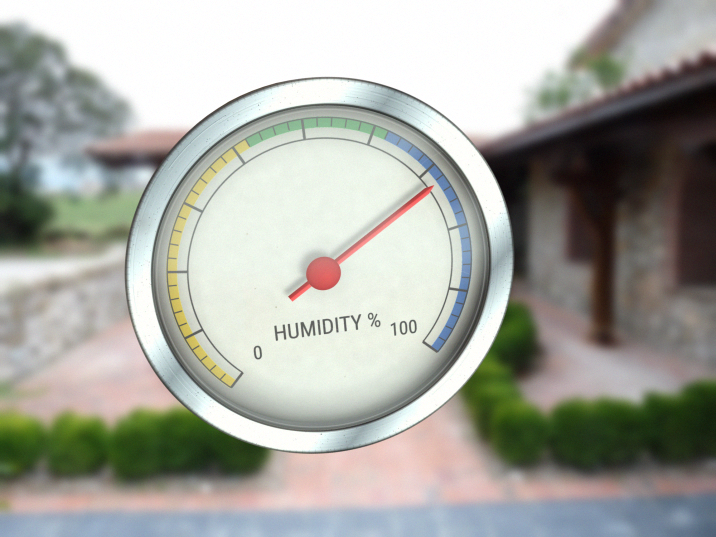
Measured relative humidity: 72; %
